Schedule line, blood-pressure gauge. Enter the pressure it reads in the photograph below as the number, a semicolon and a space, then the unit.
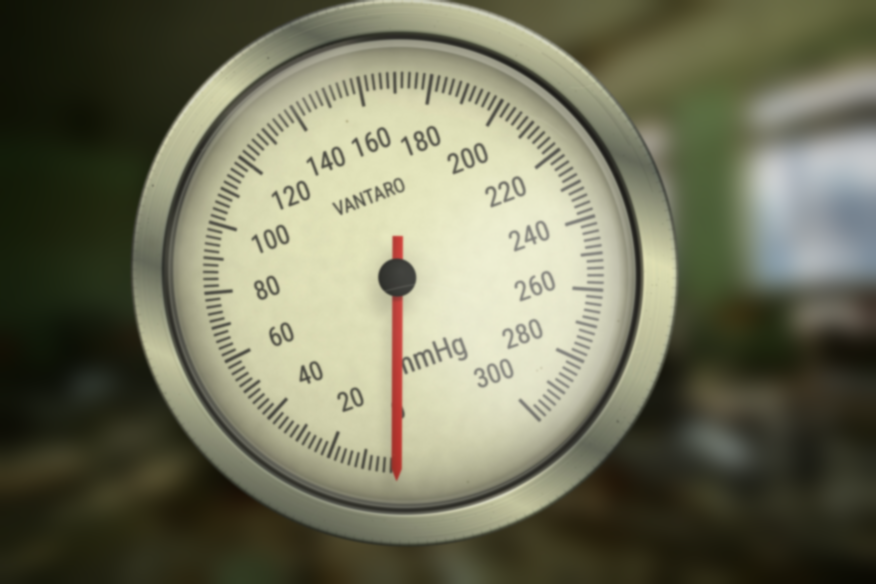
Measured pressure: 0; mmHg
